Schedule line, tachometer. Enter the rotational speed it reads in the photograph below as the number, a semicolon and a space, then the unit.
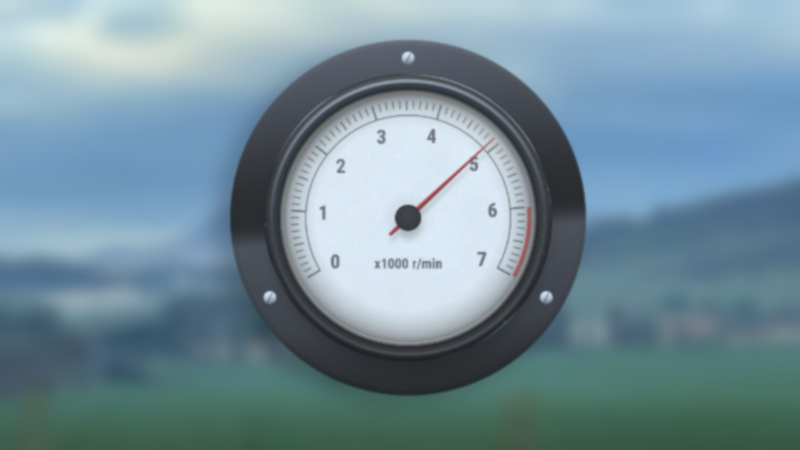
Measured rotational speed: 4900; rpm
